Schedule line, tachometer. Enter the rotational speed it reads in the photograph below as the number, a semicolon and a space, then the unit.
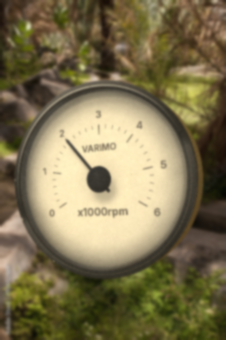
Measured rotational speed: 2000; rpm
